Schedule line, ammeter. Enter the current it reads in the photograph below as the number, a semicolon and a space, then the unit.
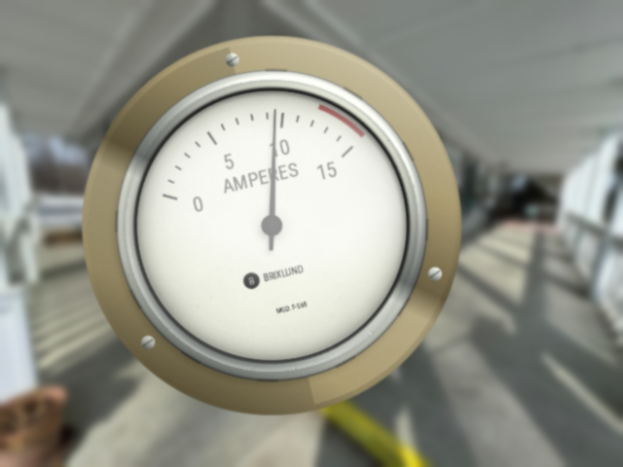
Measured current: 9.5; A
